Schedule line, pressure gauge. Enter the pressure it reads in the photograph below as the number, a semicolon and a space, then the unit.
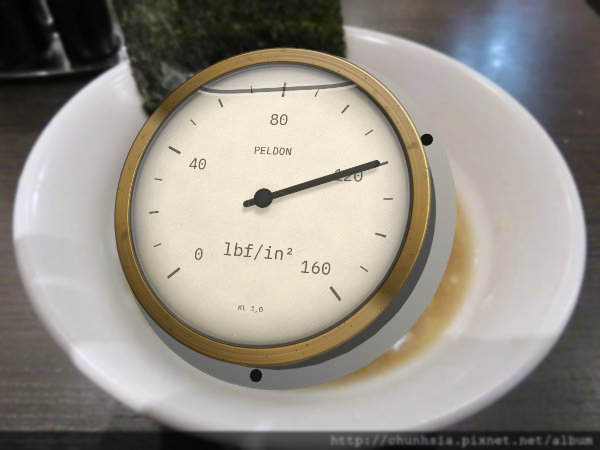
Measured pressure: 120; psi
